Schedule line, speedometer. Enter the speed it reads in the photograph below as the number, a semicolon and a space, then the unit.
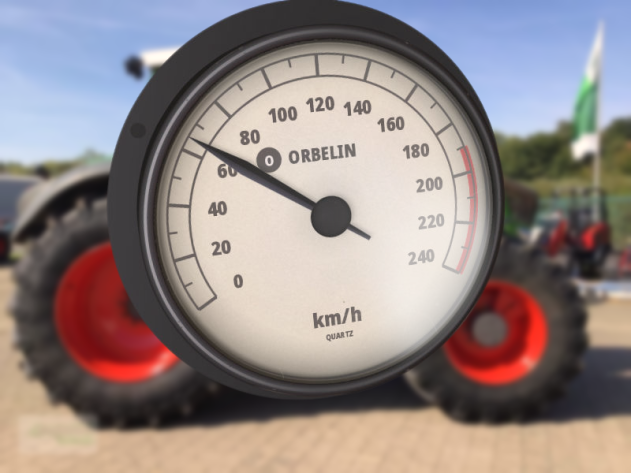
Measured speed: 65; km/h
